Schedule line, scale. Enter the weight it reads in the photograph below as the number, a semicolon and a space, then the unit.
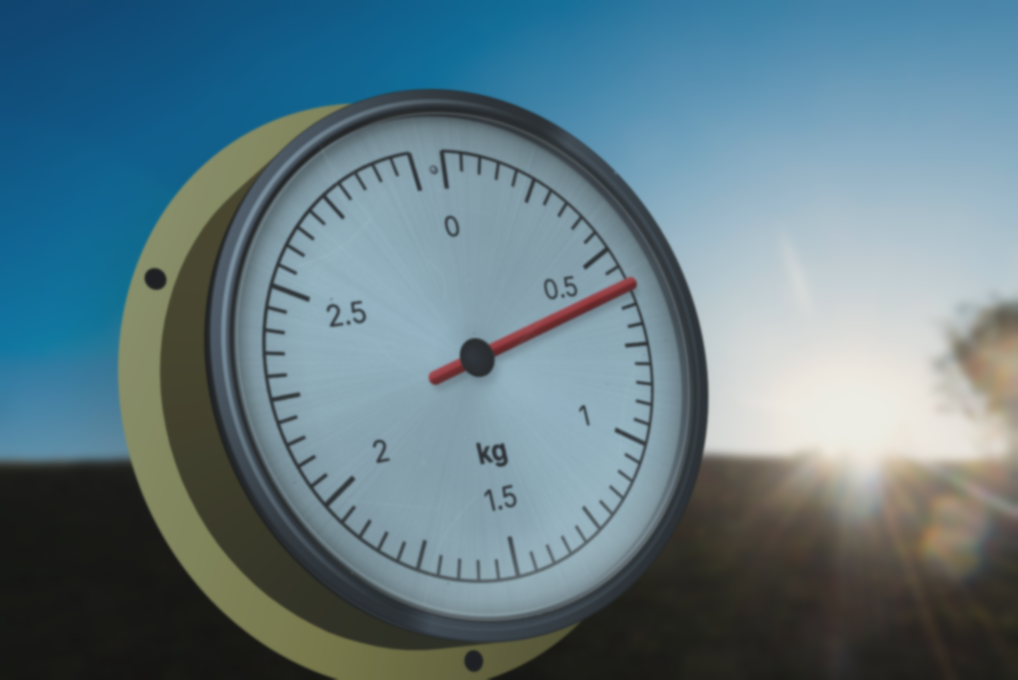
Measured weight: 0.6; kg
